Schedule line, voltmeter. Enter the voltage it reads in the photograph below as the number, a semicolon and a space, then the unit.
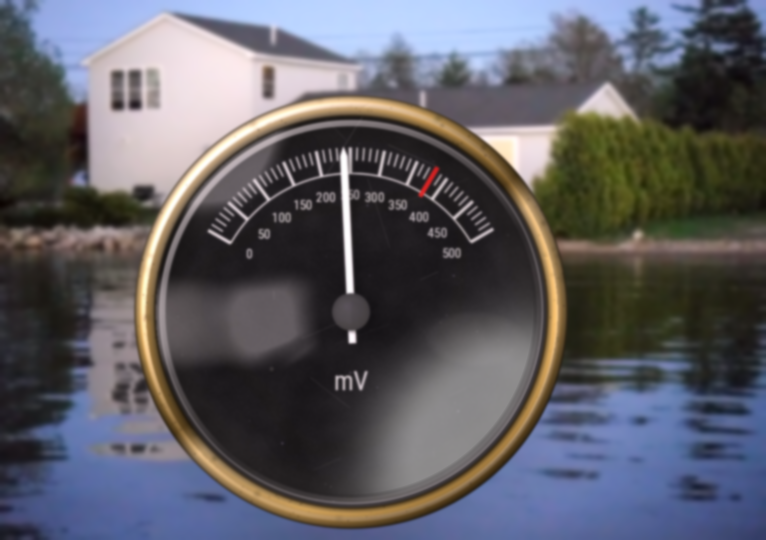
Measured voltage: 240; mV
